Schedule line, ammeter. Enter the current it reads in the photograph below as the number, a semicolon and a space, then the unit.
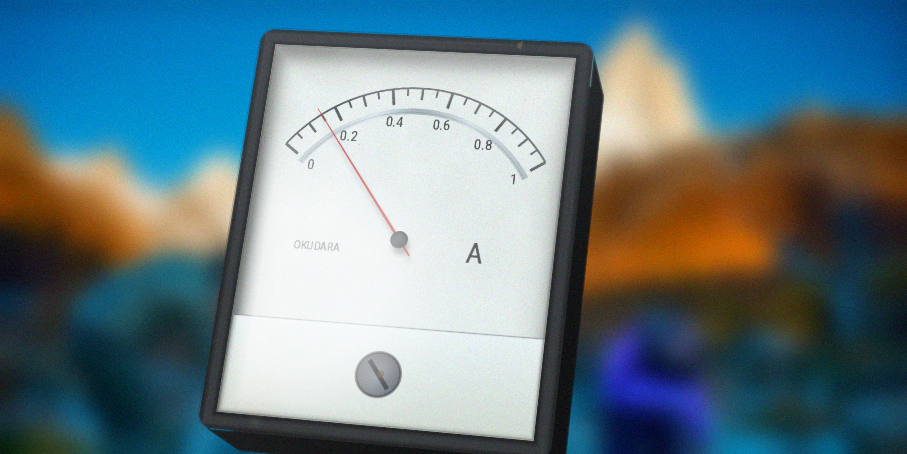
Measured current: 0.15; A
